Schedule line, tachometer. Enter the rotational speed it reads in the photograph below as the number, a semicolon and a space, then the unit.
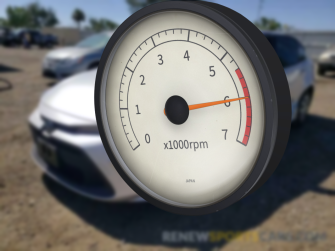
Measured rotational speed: 6000; rpm
